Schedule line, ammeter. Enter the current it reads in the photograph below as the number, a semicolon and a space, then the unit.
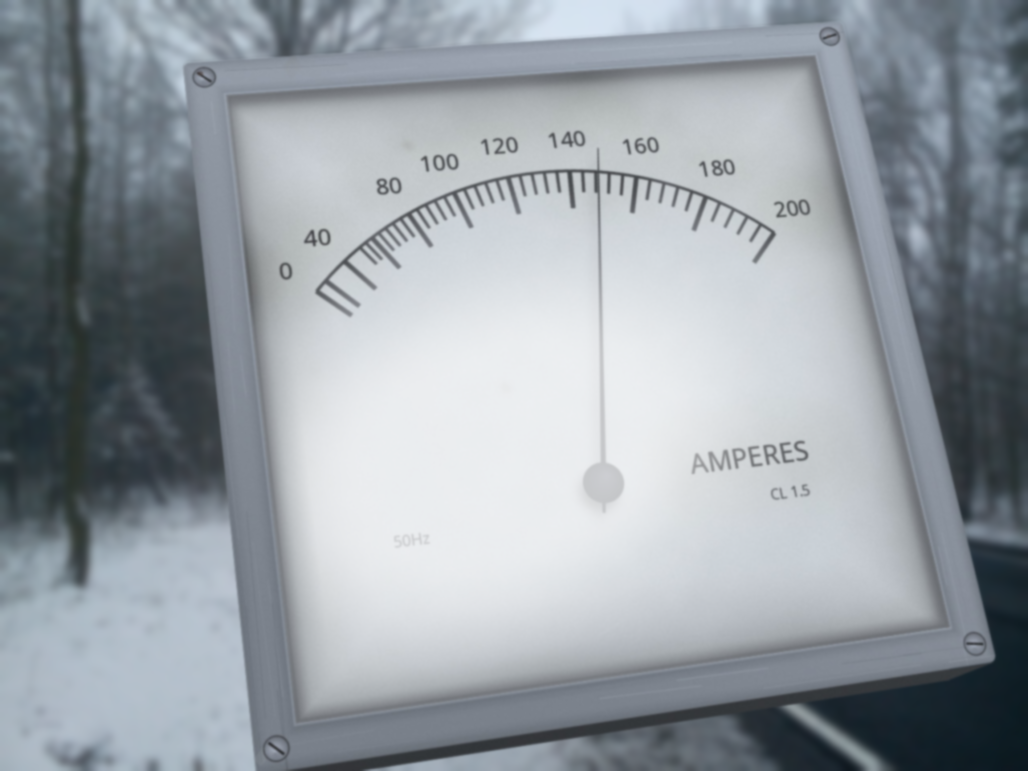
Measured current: 148; A
